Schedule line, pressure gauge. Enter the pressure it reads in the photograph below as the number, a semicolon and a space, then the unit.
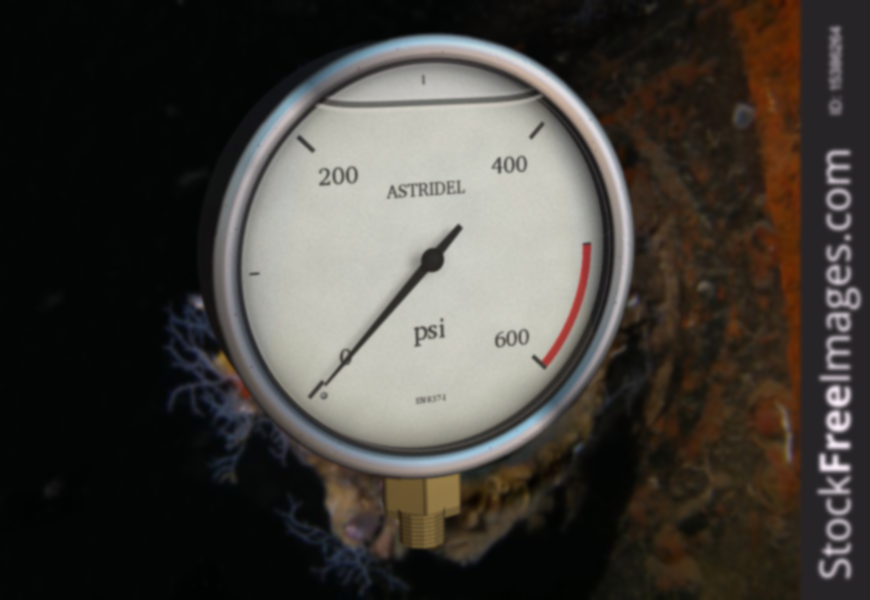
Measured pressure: 0; psi
